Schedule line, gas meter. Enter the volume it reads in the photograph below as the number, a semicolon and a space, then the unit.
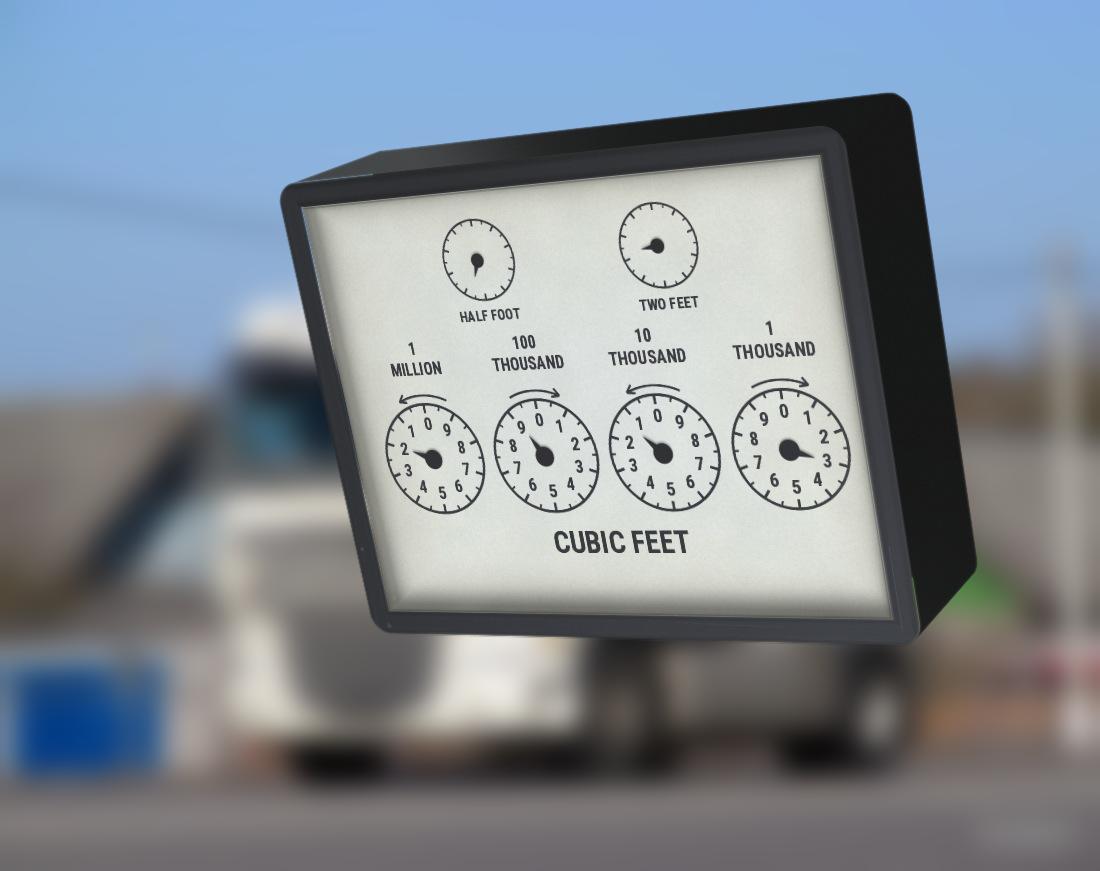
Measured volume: 191300; ft³
